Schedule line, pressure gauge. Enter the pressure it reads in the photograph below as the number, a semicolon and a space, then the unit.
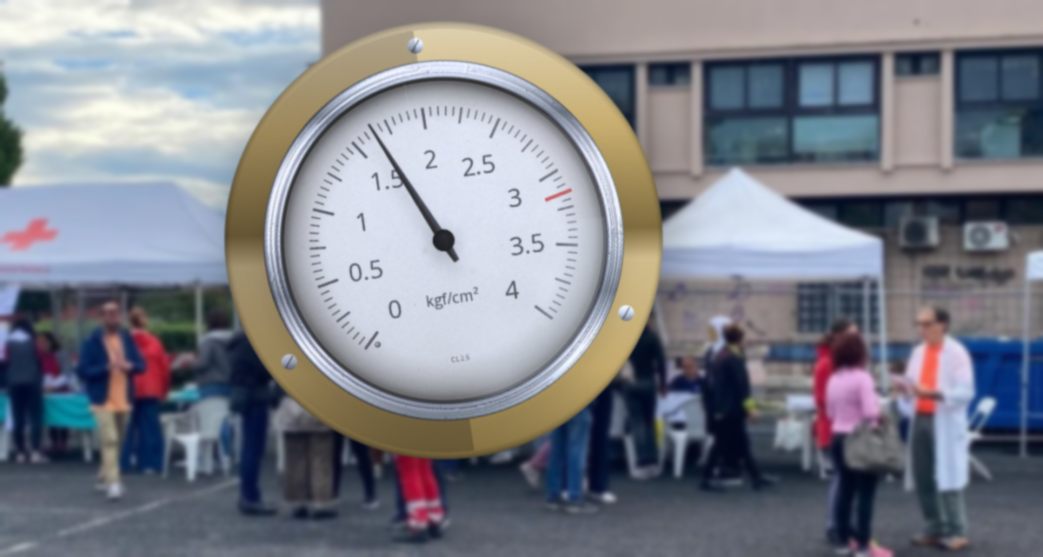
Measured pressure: 1.65; kg/cm²
